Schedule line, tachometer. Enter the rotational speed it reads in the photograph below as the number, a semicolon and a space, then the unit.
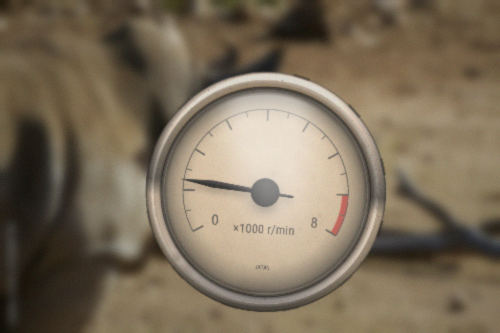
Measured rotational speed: 1250; rpm
